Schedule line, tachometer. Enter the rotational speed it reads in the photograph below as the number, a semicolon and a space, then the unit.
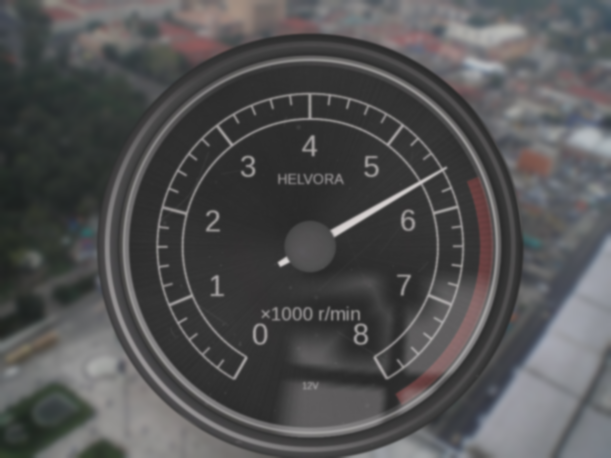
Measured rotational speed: 5600; rpm
